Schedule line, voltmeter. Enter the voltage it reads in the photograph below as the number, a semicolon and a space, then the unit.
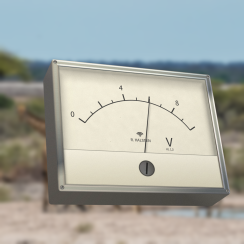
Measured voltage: 6; V
